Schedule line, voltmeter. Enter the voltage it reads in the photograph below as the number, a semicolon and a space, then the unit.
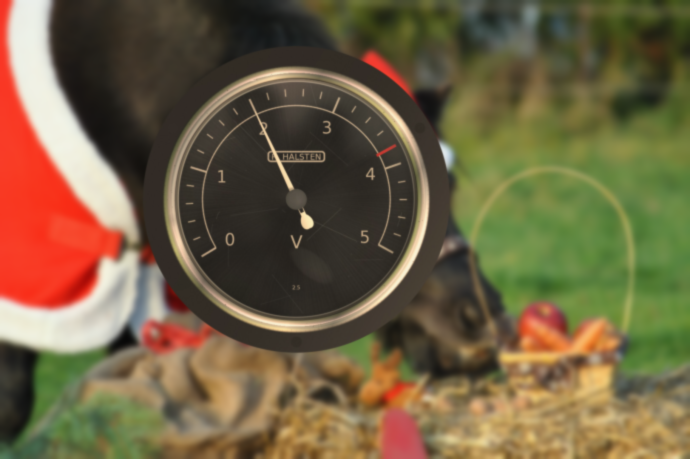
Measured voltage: 2; V
